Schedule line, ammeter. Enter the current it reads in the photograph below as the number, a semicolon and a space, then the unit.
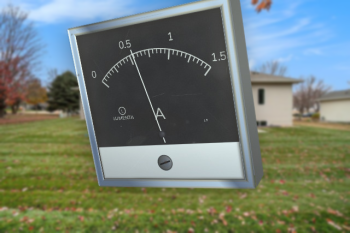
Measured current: 0.55; A
